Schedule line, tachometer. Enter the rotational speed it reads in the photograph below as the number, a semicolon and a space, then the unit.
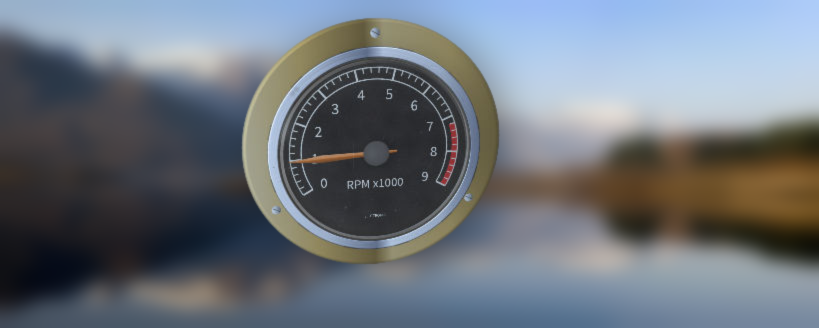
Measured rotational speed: 1000; rpm
